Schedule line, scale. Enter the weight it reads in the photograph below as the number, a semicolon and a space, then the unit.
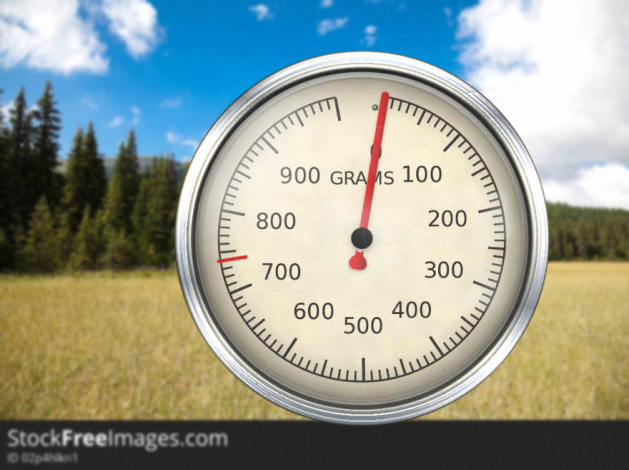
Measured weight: 0; g
